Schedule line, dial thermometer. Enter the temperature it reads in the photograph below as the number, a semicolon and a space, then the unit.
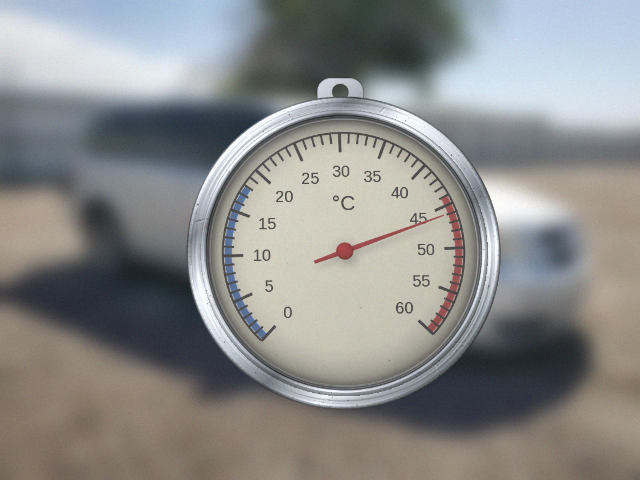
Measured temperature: 46; °C
